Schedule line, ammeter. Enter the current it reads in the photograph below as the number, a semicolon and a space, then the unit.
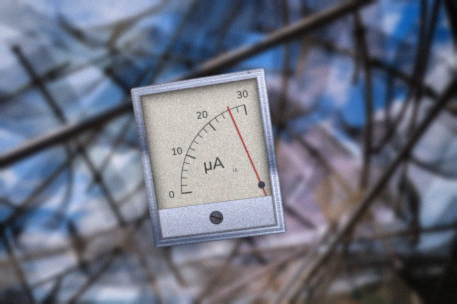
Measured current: 26; µA
